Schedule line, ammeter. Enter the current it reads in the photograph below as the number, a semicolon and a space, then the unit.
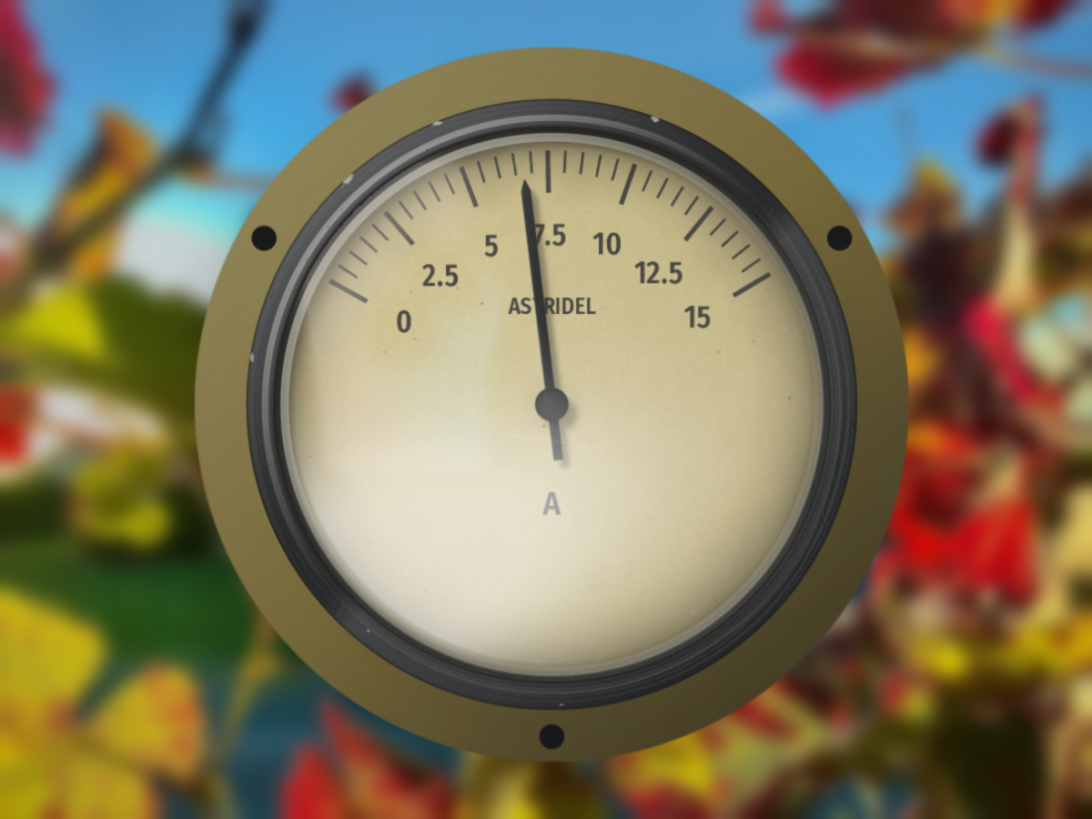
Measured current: 6.75; A
